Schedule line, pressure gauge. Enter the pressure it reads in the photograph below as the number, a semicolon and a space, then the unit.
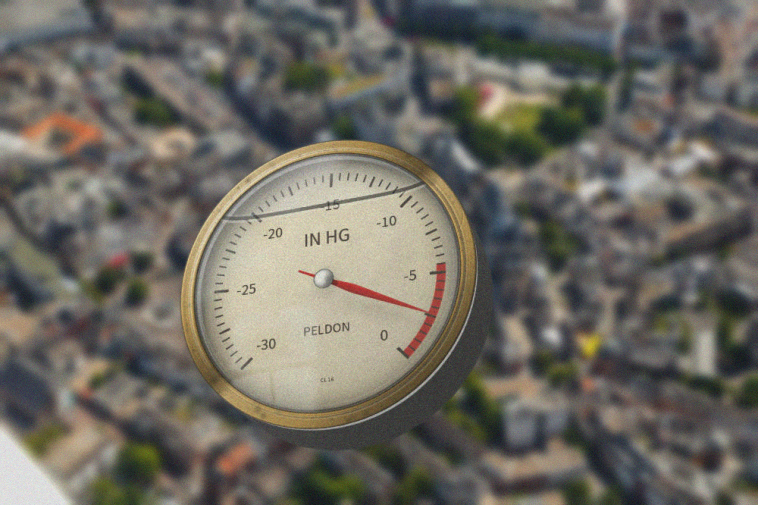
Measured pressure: -2.5; inHg
